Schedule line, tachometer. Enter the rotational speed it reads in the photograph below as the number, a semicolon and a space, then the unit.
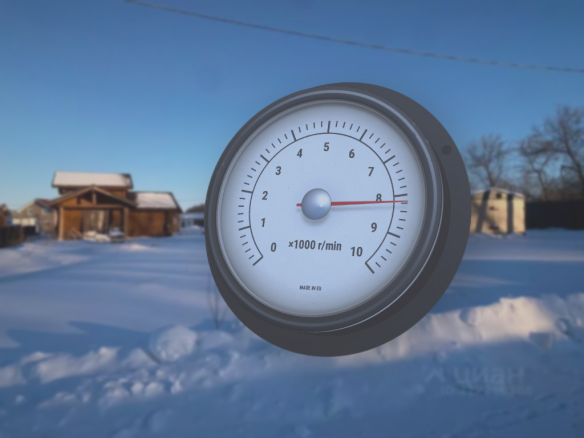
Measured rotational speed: 8200; rpm
